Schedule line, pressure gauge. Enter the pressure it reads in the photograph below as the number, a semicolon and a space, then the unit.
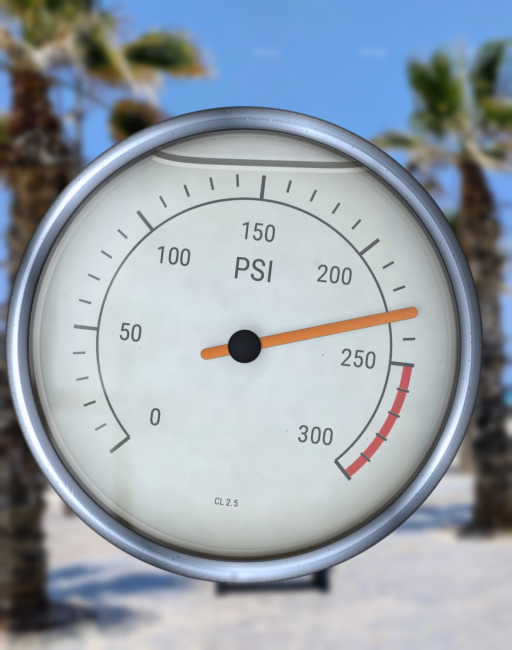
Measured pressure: 230; psi
